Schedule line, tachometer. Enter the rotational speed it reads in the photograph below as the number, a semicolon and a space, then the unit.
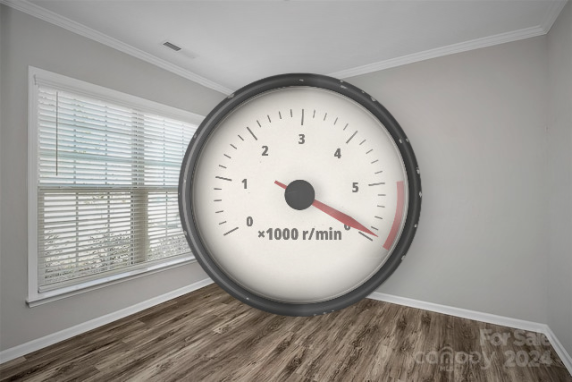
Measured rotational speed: 5900; rpm
